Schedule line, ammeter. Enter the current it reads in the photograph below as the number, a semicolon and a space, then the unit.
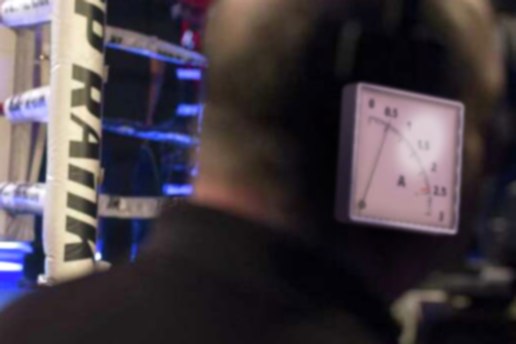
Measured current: 0.5; A
